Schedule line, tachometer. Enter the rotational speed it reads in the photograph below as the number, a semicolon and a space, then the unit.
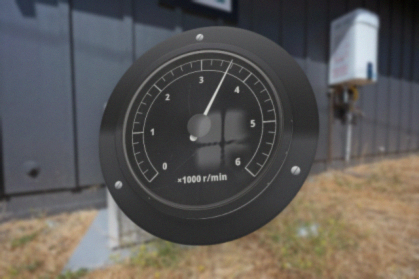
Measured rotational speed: 3600; rpm
